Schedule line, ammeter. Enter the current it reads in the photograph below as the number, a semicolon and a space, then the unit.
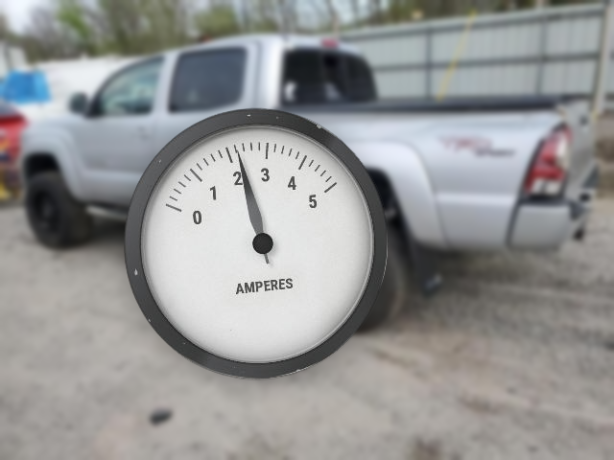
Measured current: 2.2; A
